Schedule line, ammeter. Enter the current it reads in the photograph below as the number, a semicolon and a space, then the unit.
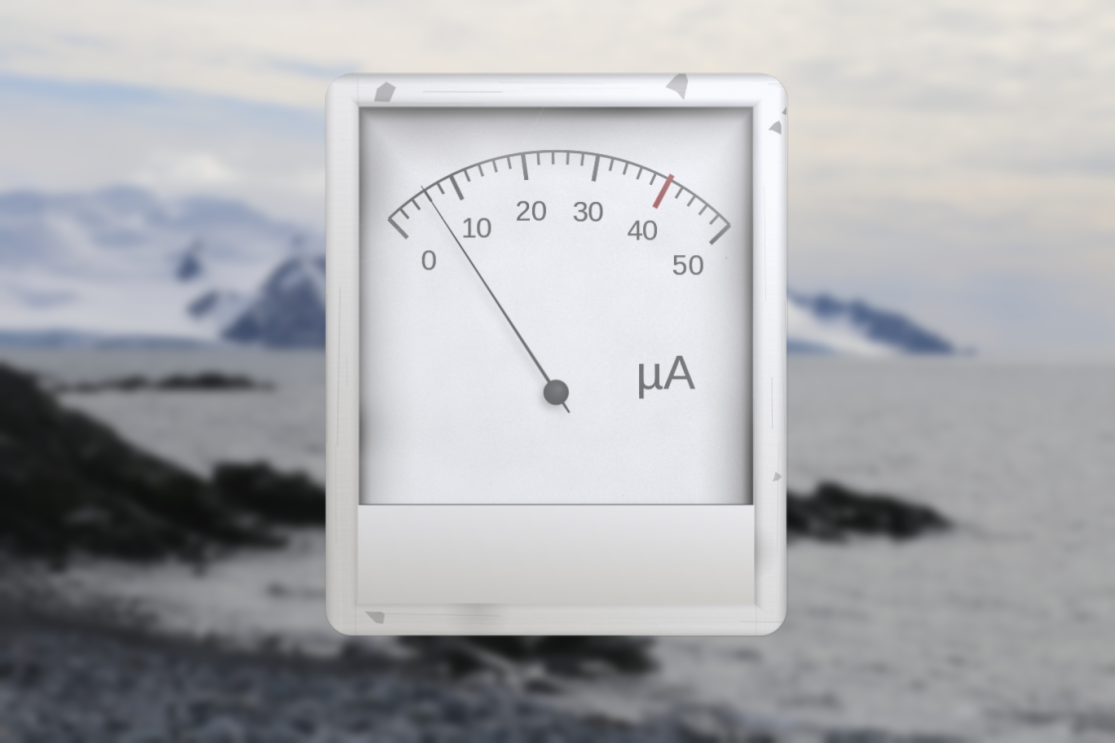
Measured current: 6; µA
